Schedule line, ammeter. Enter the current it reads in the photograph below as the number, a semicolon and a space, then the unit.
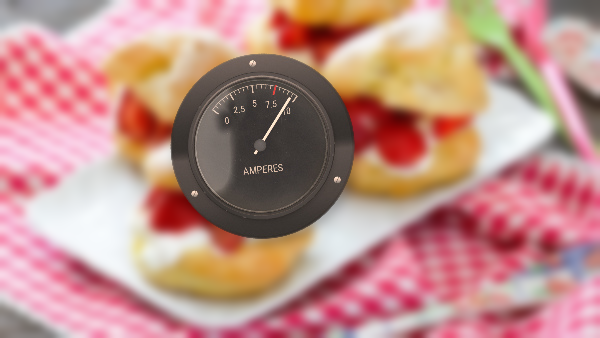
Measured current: 9.5; A
